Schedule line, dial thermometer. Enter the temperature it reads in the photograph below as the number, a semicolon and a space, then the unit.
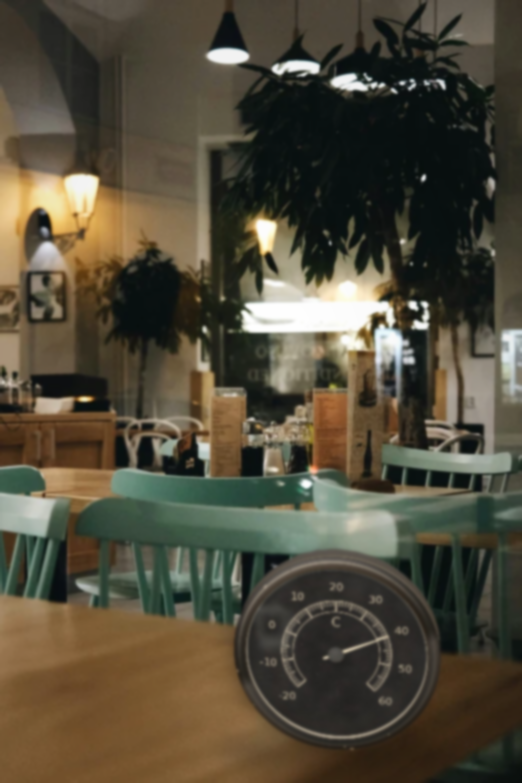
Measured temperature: 40; °C
